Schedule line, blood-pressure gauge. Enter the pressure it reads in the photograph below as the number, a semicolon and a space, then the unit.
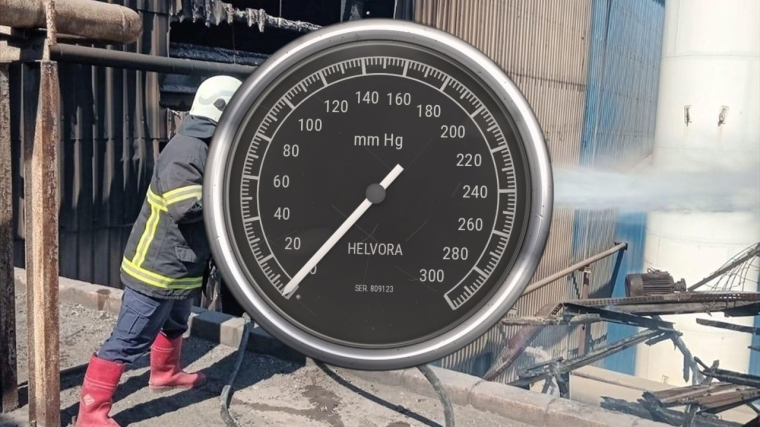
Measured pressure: 2; mmHg
